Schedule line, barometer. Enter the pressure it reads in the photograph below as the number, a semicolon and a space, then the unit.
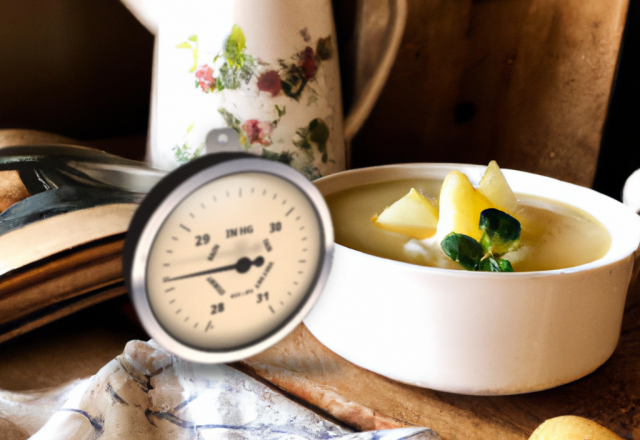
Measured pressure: 28.6; inHg
